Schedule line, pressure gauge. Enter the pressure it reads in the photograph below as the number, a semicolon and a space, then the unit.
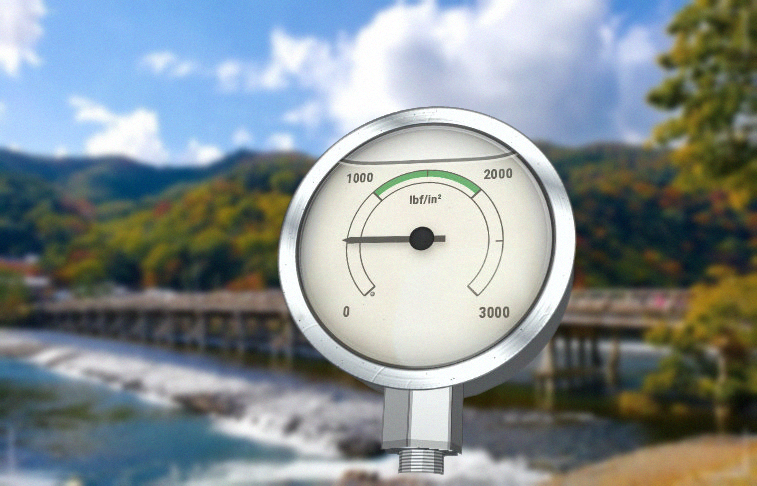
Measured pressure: 500; psi
